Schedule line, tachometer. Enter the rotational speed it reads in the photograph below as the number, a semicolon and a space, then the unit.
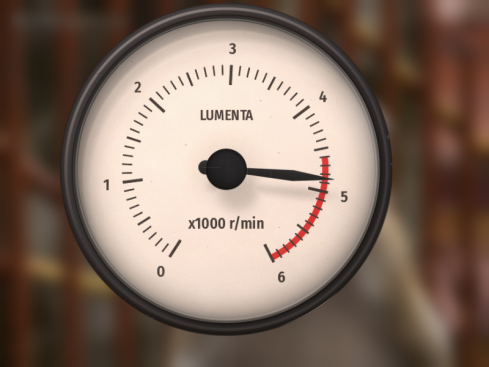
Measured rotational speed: 4850; rpm
